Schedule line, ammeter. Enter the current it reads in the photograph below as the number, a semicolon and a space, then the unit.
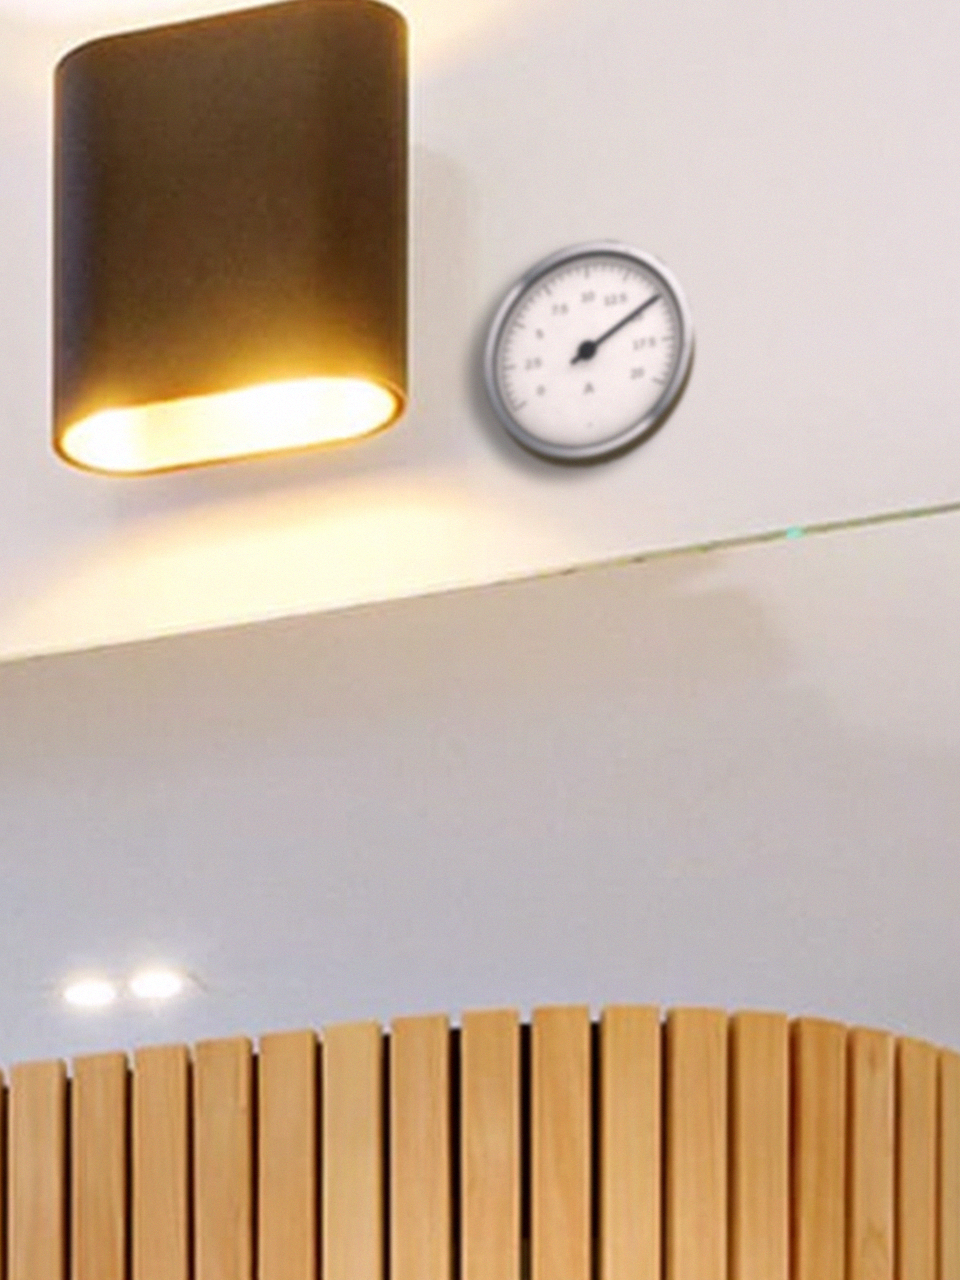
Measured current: 15; A
